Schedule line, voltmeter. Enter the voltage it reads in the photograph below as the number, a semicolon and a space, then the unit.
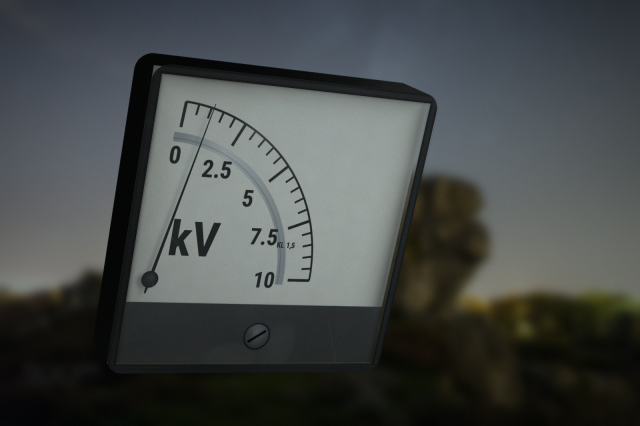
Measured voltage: 1; kV
